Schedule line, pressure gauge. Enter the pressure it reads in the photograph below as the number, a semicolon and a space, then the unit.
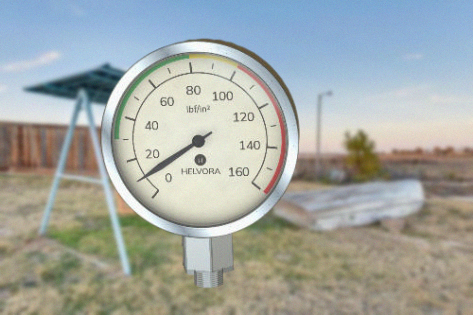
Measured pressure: 10; psi
